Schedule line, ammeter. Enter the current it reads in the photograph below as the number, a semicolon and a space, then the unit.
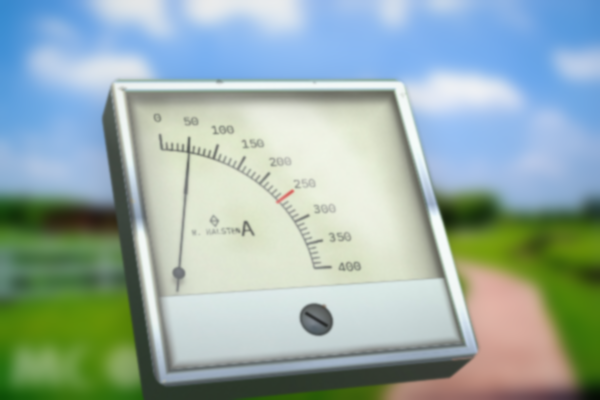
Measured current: 50; A
